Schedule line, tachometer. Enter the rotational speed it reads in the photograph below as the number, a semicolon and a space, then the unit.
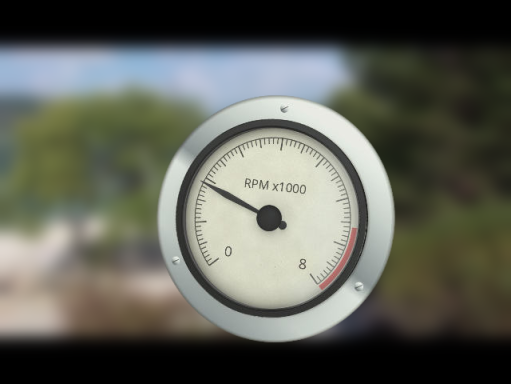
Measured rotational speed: 1900; rpm
